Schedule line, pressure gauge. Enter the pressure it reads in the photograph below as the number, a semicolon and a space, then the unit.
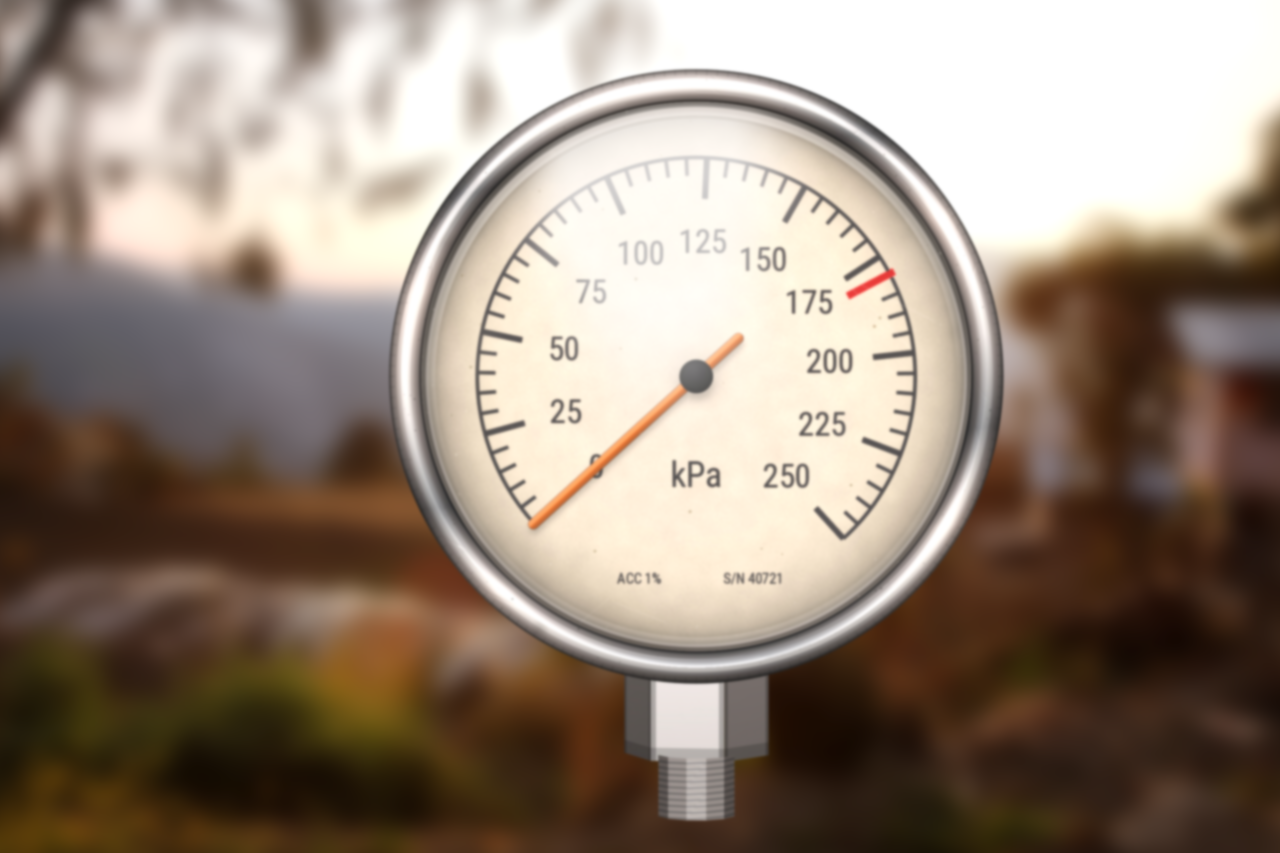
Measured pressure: 0; kPa
